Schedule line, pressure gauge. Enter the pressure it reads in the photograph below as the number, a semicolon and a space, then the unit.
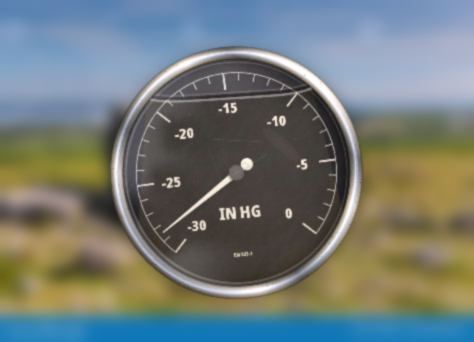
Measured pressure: -28.5; inHg
